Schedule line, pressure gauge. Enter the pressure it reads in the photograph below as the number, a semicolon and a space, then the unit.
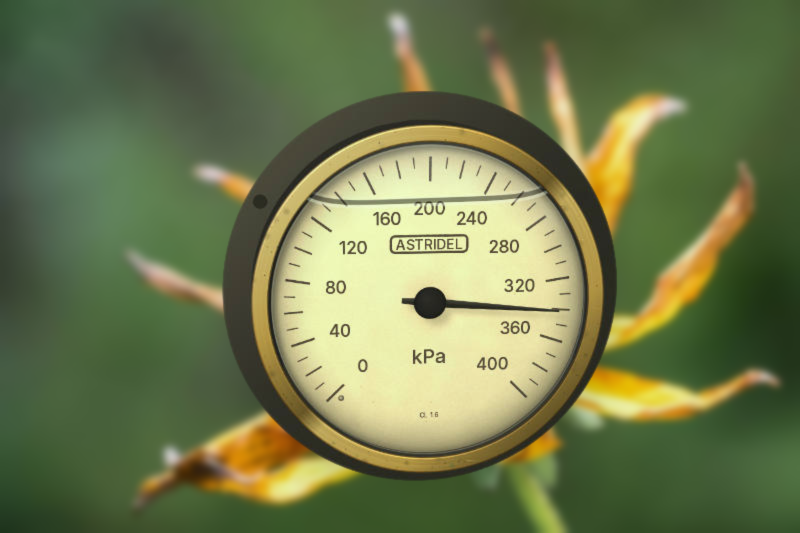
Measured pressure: 340; kPa
